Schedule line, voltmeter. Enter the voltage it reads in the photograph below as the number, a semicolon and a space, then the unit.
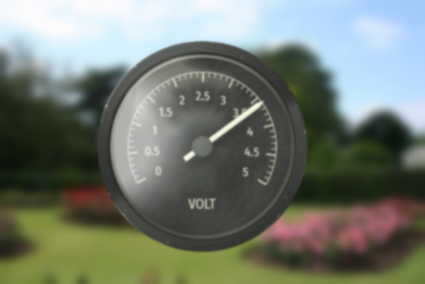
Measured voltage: 3.6; V
